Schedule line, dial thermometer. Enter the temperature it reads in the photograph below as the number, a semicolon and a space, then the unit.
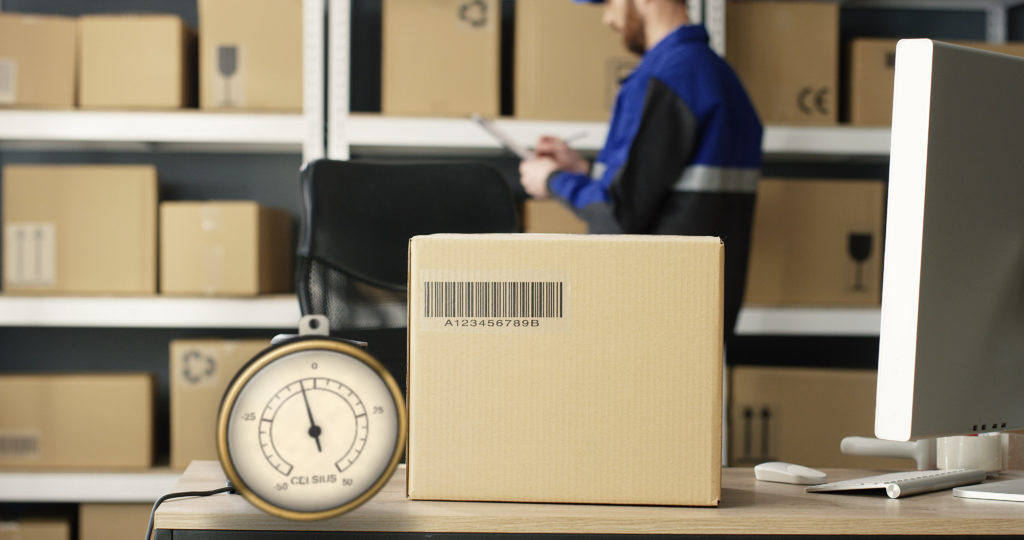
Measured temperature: -5; °C
